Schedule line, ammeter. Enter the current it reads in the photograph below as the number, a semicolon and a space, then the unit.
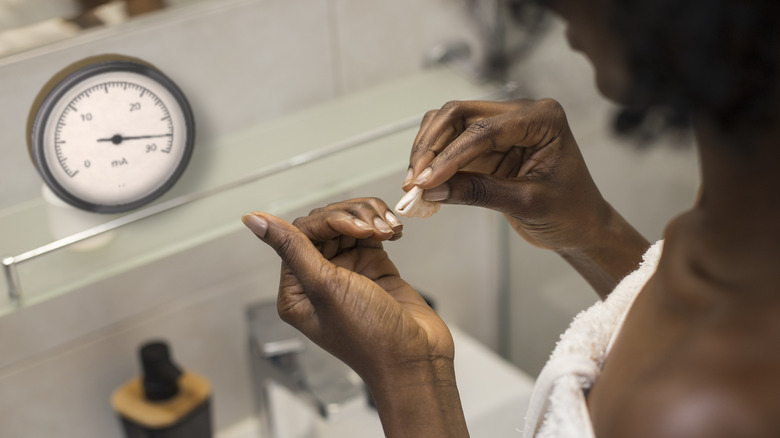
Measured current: 27.5; mA
